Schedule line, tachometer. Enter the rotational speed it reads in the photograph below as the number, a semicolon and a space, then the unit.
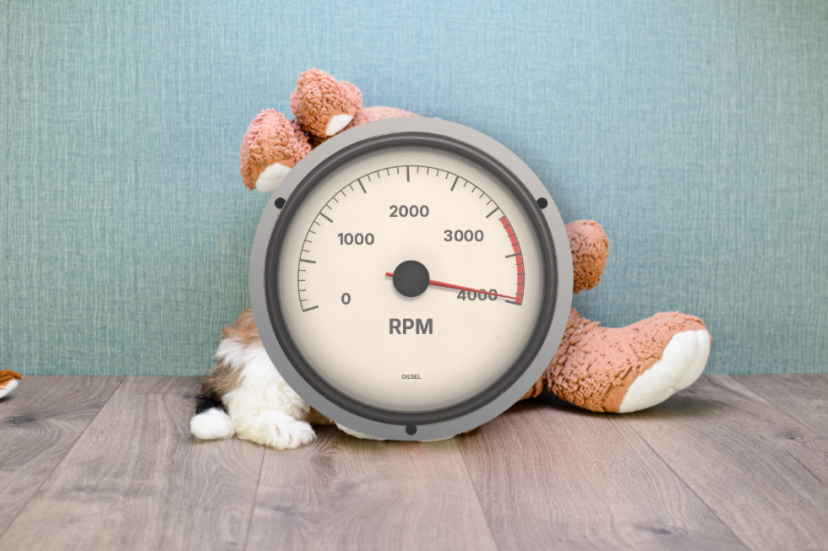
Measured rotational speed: 3950; rpm
